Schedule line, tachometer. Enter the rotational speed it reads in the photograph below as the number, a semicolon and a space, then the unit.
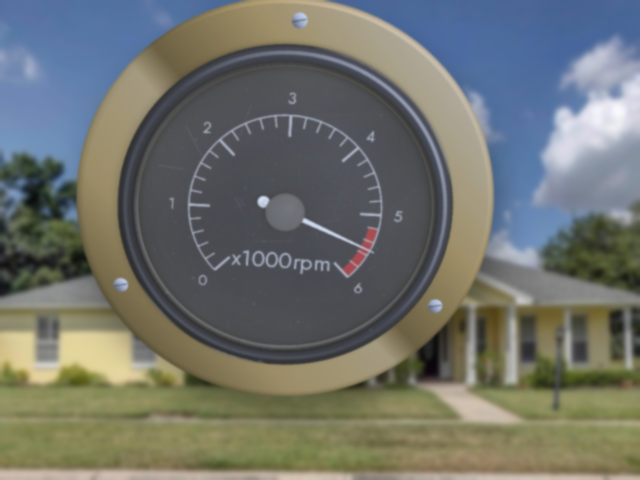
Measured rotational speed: 5500; rpm
